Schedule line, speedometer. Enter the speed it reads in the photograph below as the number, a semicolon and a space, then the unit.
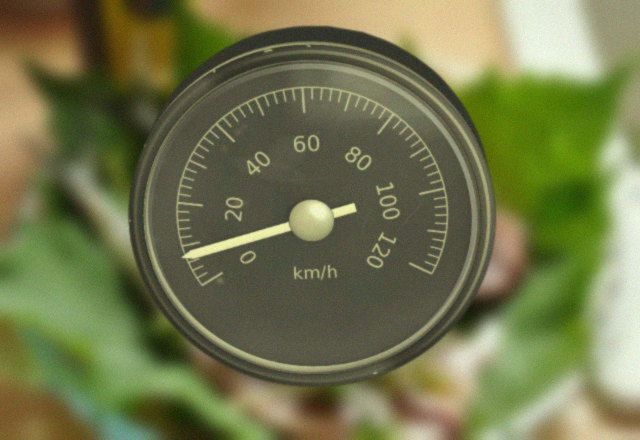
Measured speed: 8; km/h
